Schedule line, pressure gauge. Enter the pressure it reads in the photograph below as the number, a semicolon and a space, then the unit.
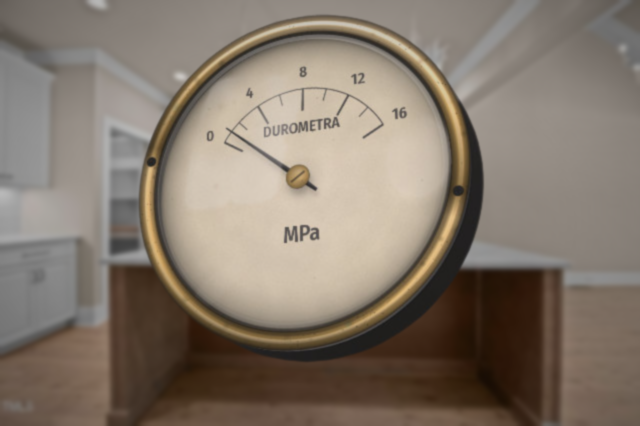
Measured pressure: 1; MPa
